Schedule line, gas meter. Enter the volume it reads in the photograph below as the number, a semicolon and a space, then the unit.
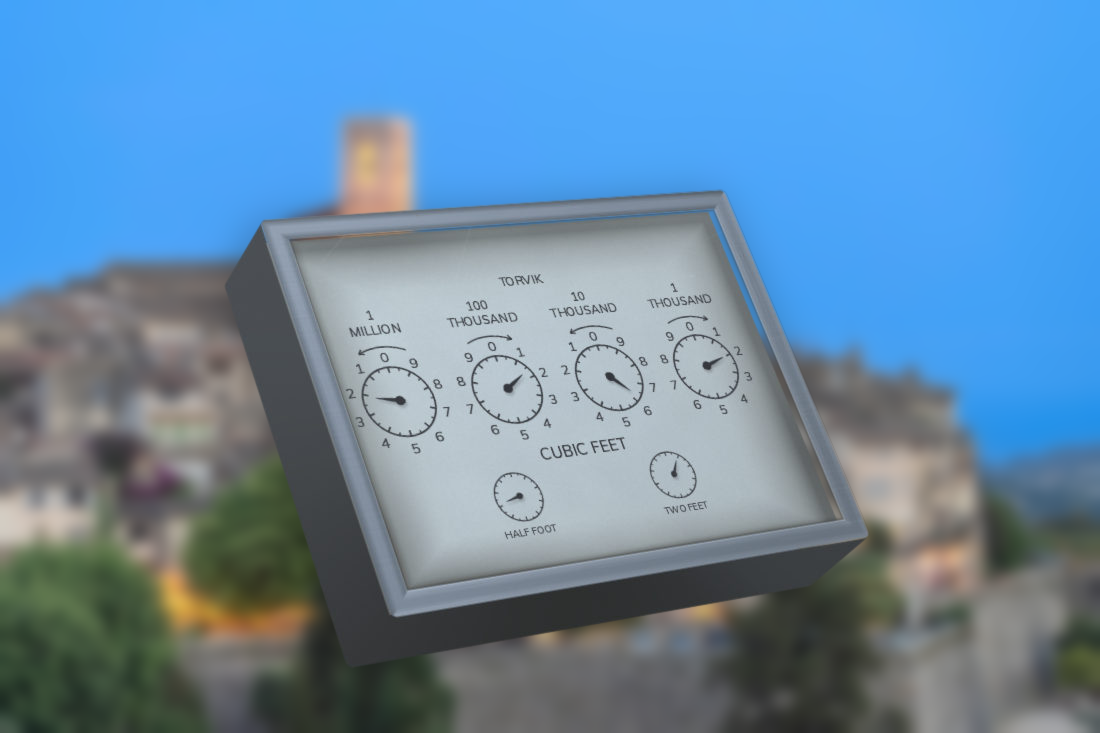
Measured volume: 216200; ft³
